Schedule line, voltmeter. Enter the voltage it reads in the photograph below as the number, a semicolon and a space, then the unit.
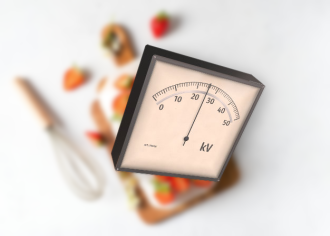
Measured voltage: 25; kV
